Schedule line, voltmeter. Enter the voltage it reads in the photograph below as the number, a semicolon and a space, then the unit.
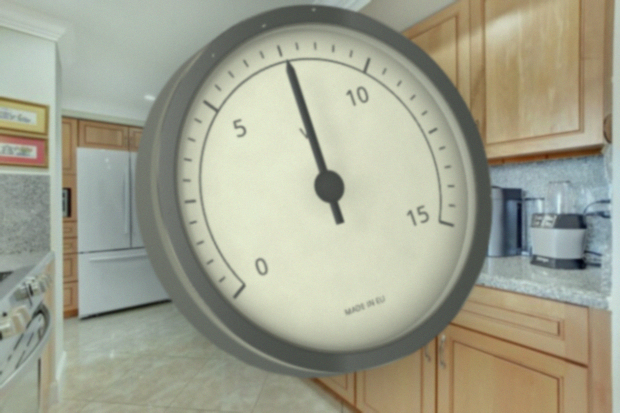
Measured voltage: 7.5; V
